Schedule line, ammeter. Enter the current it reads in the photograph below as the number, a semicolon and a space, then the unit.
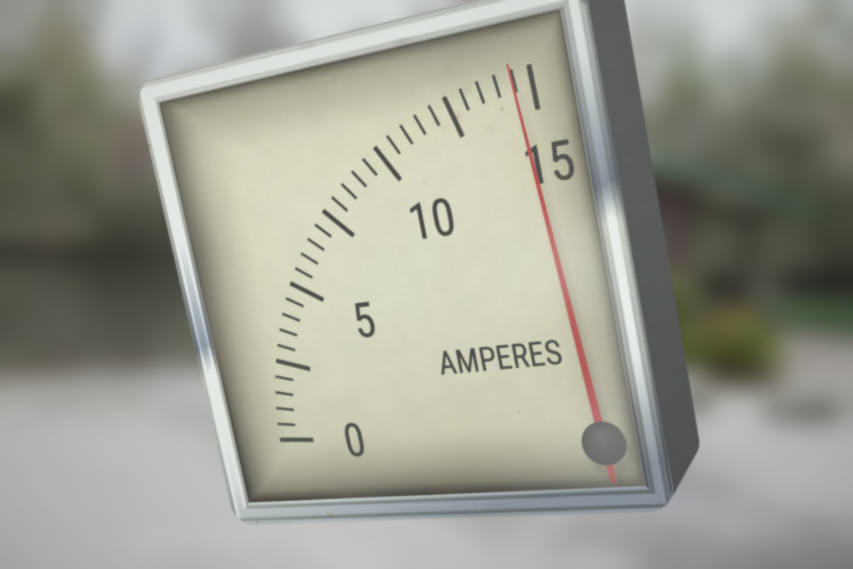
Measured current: 14.5; A
